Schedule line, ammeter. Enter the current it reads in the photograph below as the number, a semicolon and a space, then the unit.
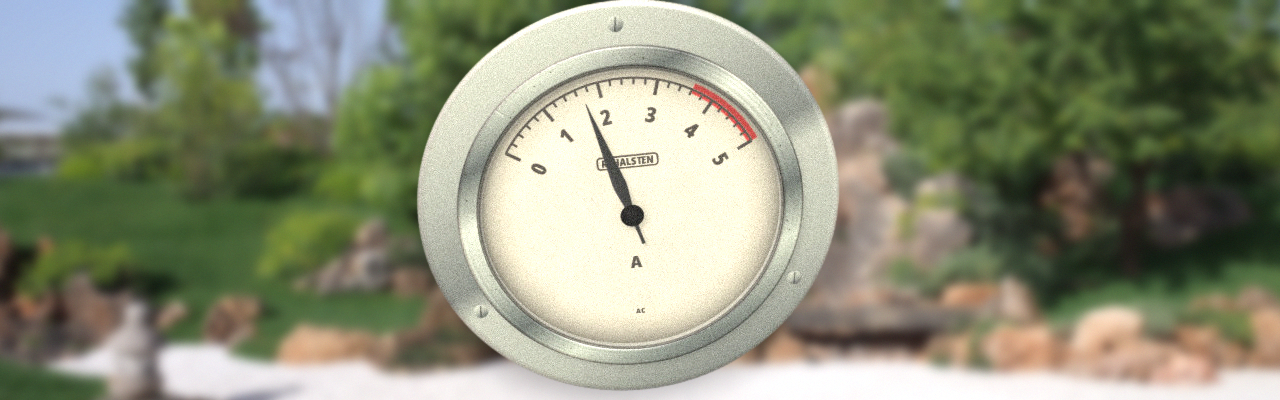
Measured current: 1.7; A
